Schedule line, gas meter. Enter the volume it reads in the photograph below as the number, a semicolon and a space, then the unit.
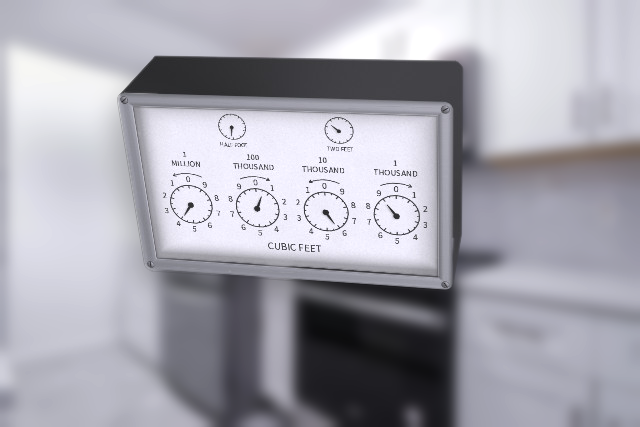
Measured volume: 405900; ft³
